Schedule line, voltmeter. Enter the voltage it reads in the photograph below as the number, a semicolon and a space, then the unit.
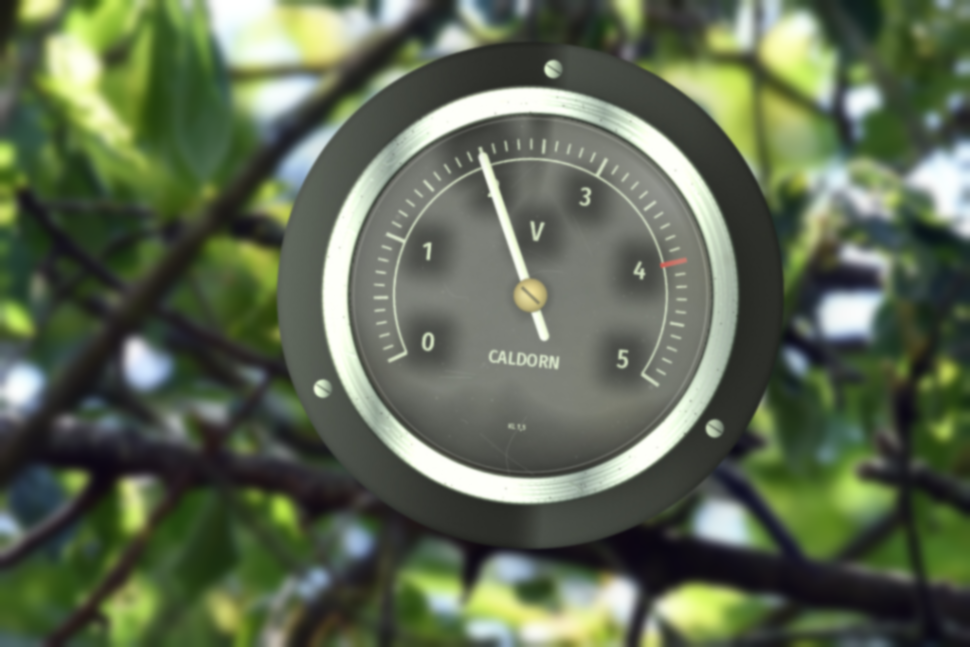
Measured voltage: 2; V
